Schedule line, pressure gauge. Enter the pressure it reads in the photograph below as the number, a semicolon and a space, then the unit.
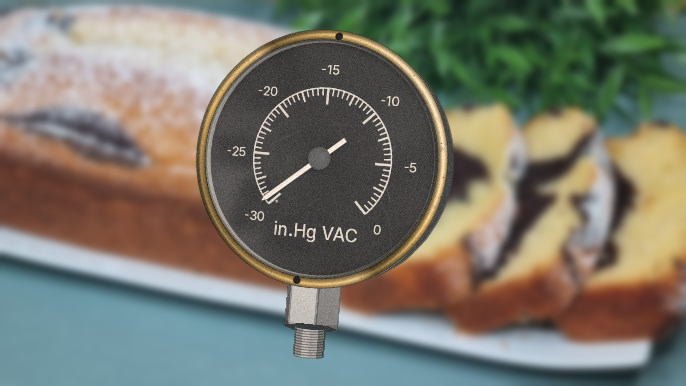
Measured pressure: -29.5; inHg
